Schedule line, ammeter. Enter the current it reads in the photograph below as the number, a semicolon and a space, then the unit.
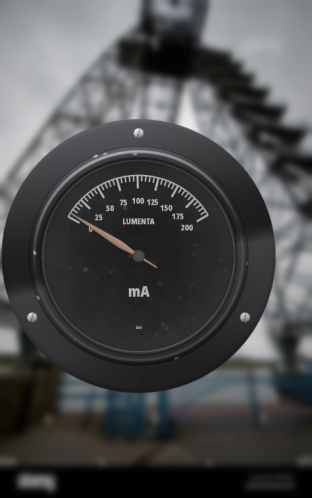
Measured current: 5; mA
